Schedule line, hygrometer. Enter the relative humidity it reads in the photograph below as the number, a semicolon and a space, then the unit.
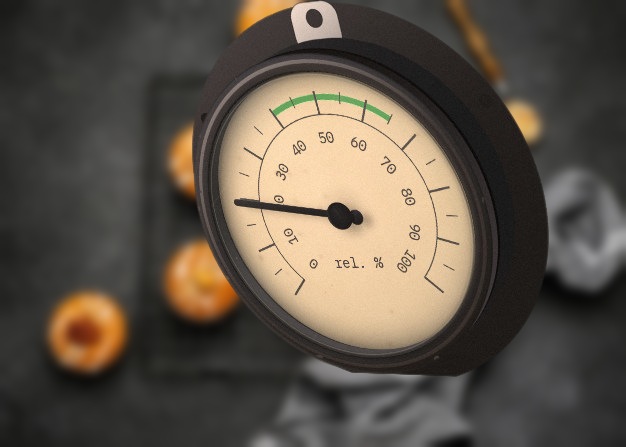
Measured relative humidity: 20; %
